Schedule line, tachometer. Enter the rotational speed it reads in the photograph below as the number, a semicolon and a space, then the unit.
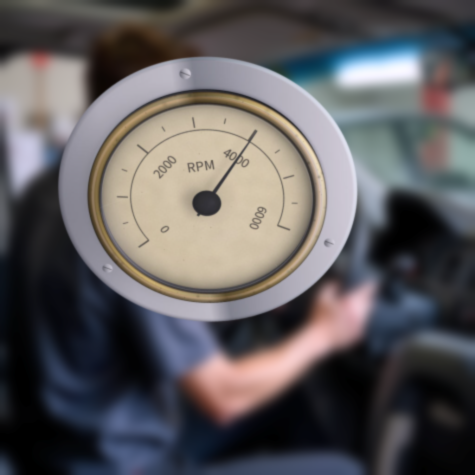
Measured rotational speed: 4000; rpm
